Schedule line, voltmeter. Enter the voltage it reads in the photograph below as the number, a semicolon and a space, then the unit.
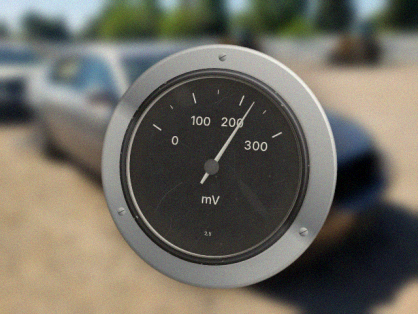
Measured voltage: 225; mV
